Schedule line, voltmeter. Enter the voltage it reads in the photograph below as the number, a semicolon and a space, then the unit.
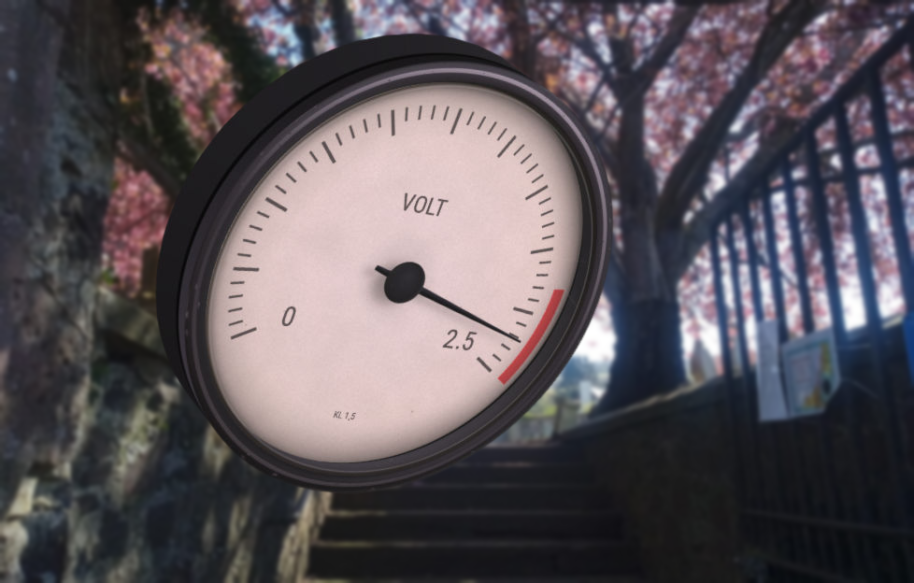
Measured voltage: 2.35; V
